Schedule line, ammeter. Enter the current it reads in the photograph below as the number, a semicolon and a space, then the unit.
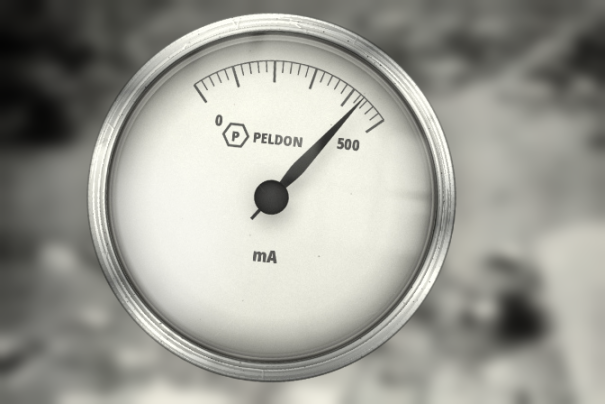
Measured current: 430; mA
